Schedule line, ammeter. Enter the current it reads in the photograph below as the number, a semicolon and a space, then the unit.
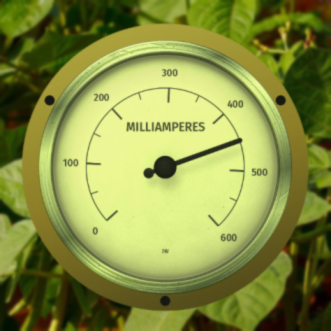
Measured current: 450; mA
